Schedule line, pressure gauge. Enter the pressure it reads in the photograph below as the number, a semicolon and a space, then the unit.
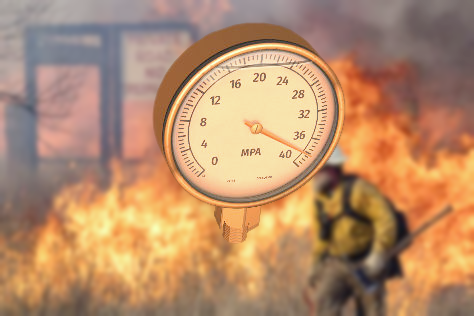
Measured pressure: 38; MPa
